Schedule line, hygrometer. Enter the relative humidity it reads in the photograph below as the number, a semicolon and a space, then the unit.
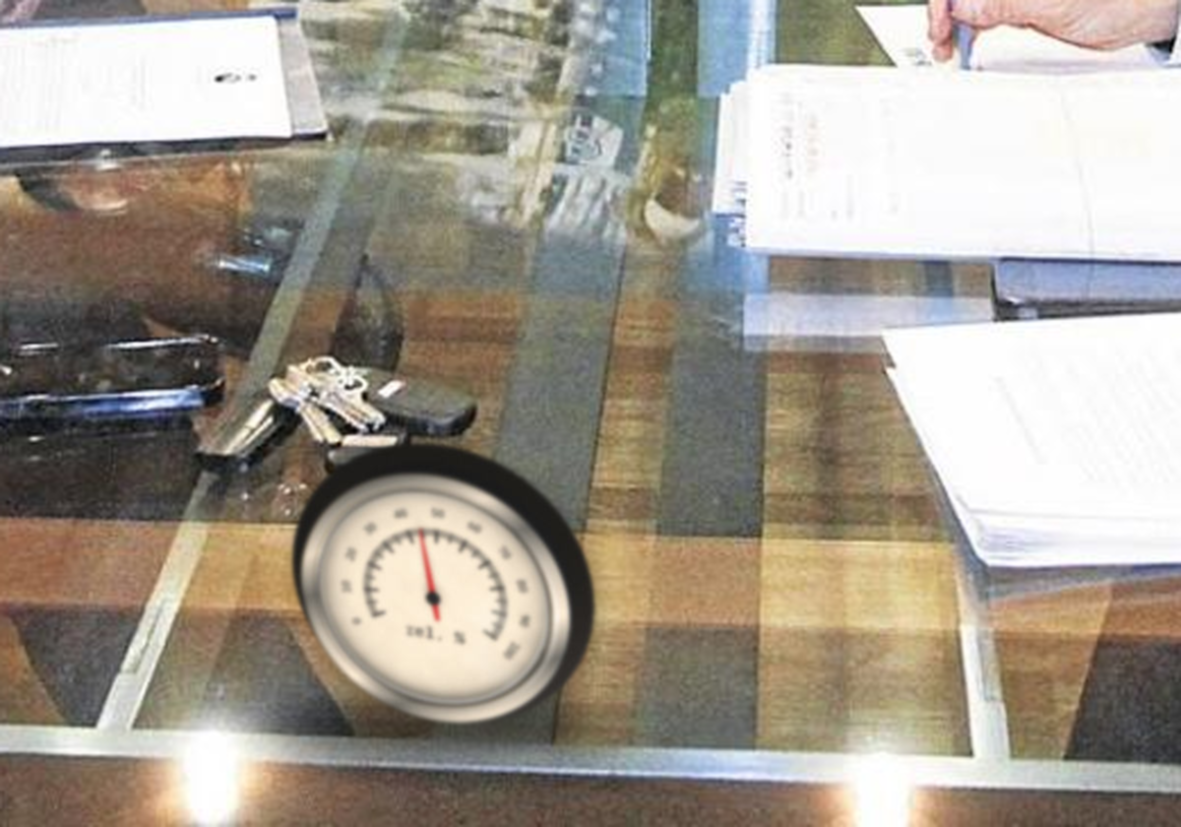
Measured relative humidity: 45; %
